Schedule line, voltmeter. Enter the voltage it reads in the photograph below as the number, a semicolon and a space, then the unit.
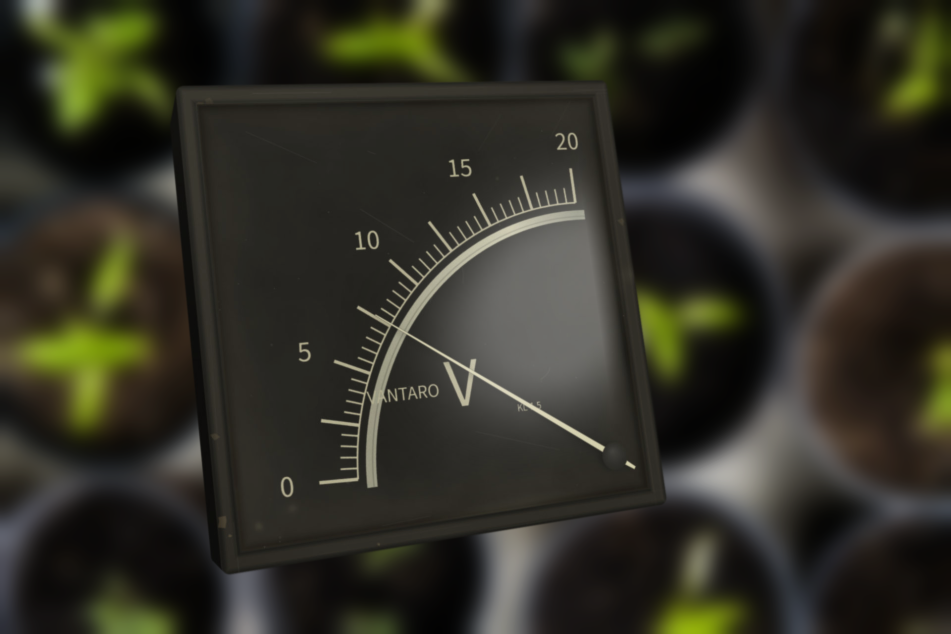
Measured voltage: 7.5; V
